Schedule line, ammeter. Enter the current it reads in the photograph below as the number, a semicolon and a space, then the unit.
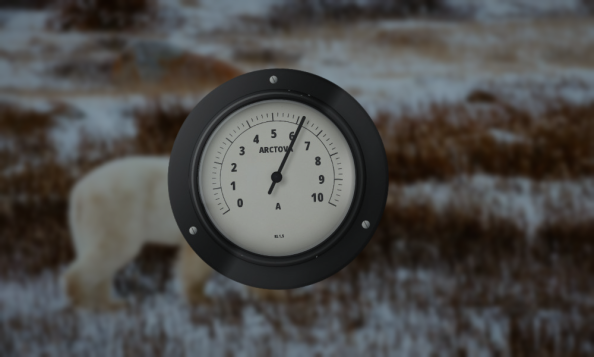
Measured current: 6.2; A
